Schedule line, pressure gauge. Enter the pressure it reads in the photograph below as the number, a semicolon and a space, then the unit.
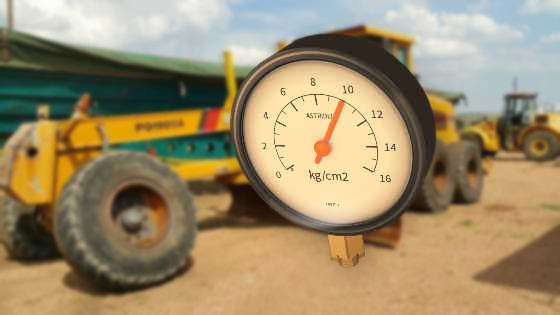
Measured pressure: 10; kg/cm²
